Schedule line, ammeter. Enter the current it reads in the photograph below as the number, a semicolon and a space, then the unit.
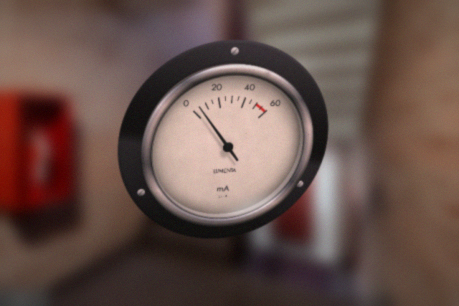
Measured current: 5; mA
